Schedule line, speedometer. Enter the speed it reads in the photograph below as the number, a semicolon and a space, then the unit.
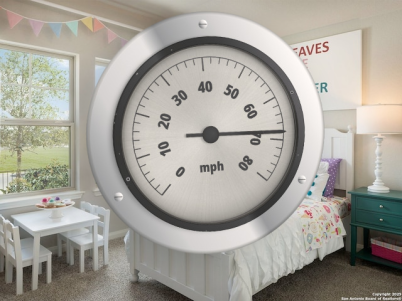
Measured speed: 68; mph
